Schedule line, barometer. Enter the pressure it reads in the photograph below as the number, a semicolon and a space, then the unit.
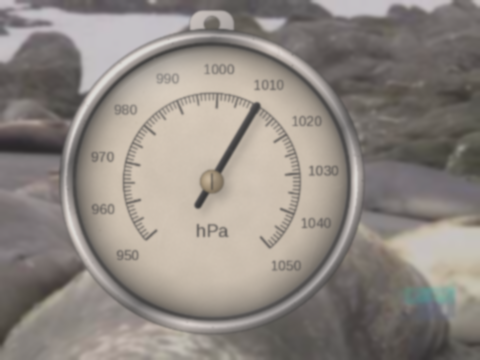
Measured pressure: 1010; hPa
